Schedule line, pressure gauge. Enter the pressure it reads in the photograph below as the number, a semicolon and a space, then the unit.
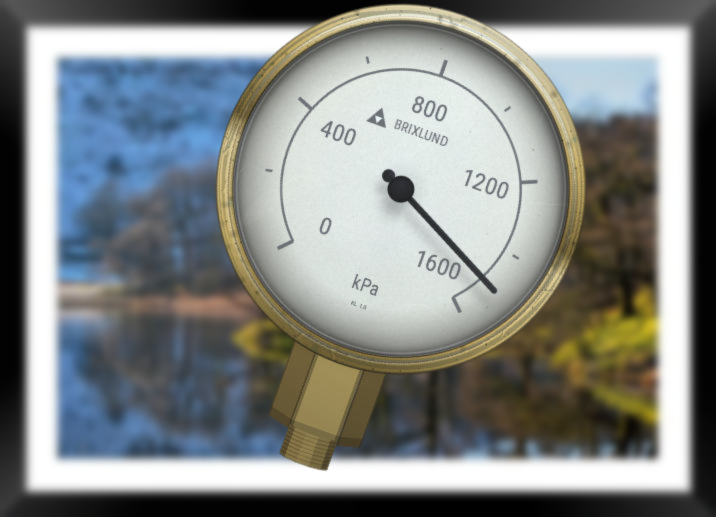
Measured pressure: 1500; kPa
